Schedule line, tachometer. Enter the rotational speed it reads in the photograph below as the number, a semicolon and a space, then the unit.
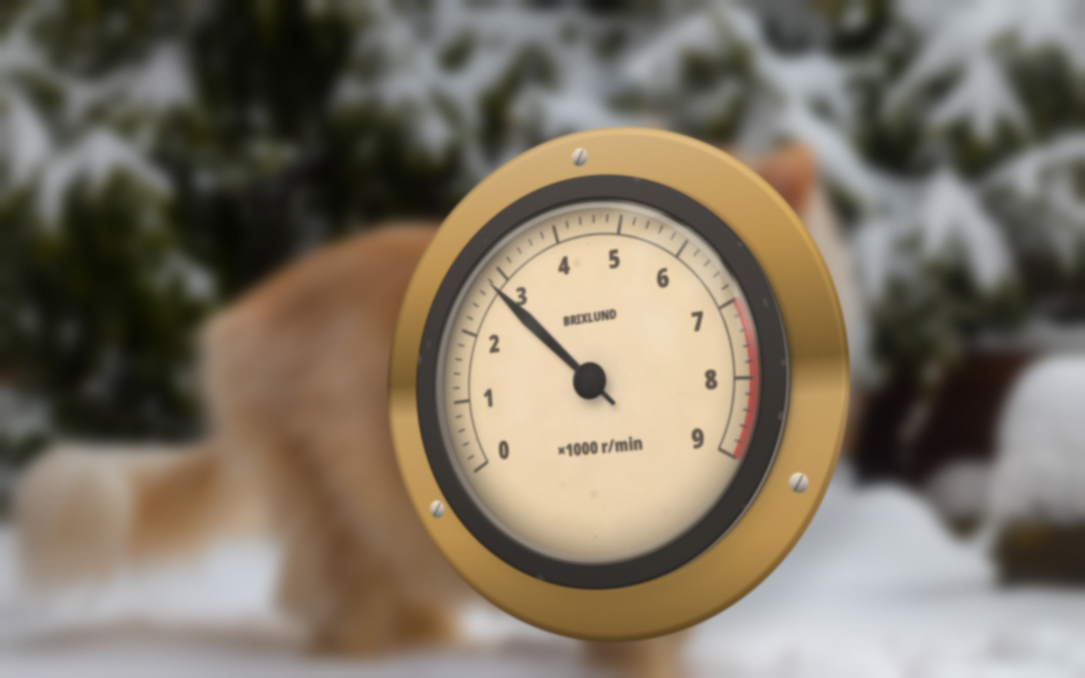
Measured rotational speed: 2800; rpm
